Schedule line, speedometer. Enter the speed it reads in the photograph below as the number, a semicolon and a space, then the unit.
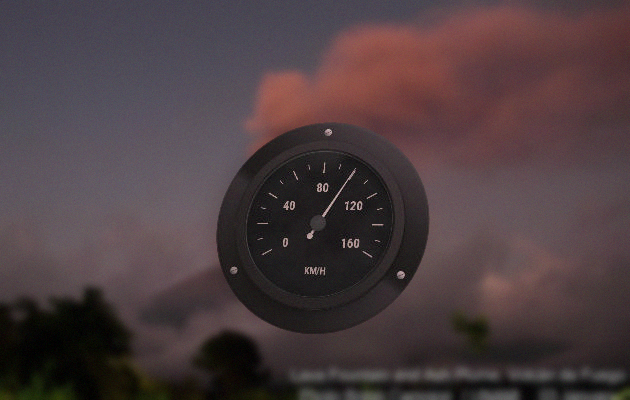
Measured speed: 100; km/h
